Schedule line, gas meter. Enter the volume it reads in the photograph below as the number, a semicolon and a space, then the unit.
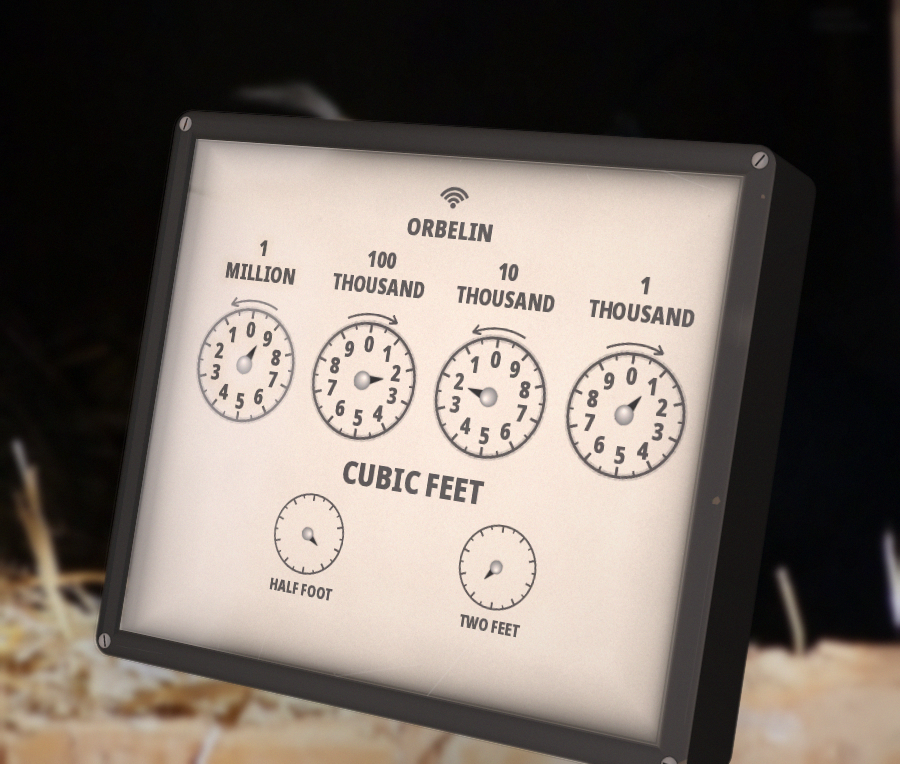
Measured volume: 922100; ft³
